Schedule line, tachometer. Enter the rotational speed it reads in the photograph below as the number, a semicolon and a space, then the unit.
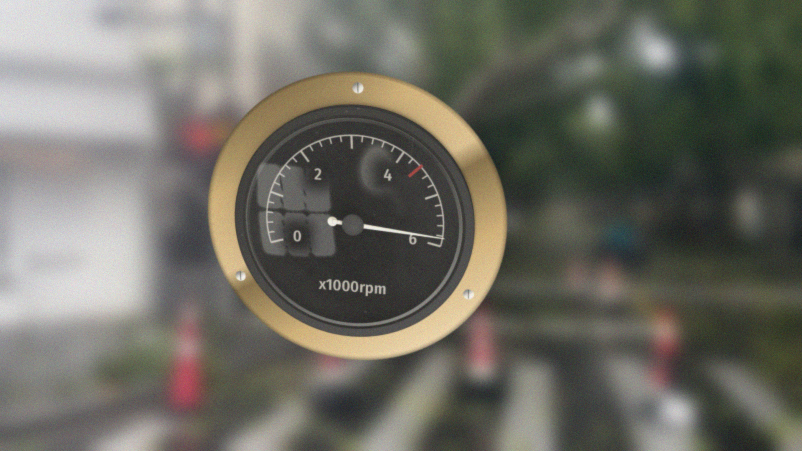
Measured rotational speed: 5800; rpm
